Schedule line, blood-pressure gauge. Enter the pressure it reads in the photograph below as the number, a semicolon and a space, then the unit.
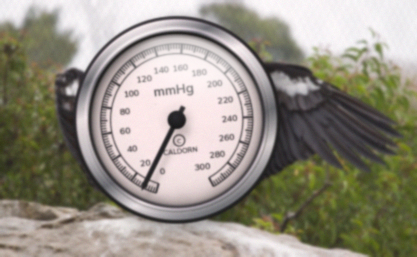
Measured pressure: 10; mmHg
